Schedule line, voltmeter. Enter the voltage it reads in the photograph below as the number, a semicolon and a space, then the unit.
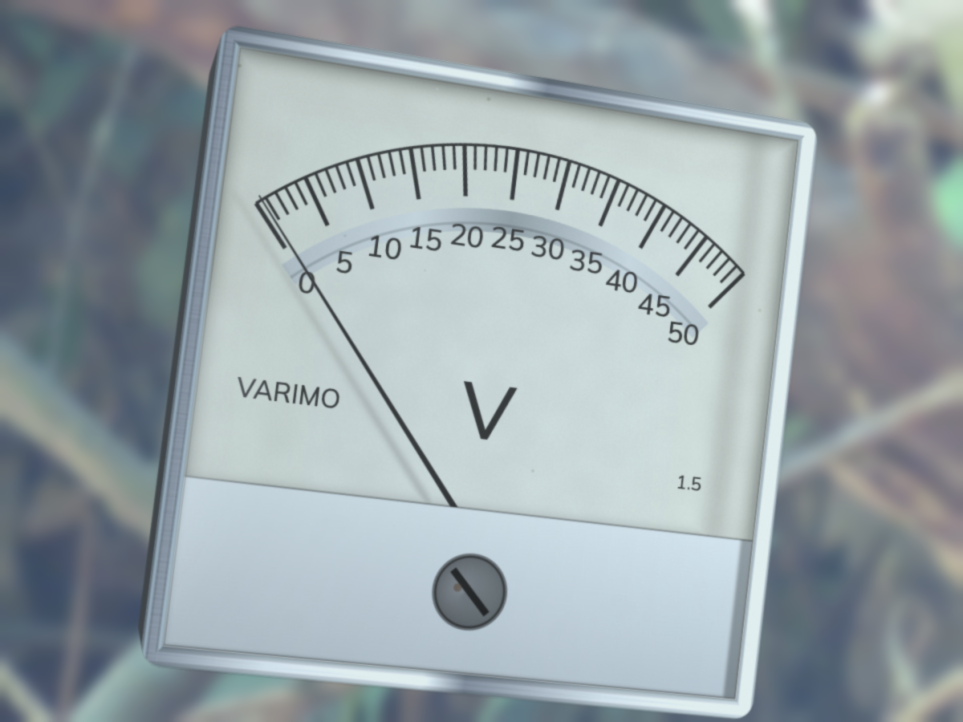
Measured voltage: 0.5; V
